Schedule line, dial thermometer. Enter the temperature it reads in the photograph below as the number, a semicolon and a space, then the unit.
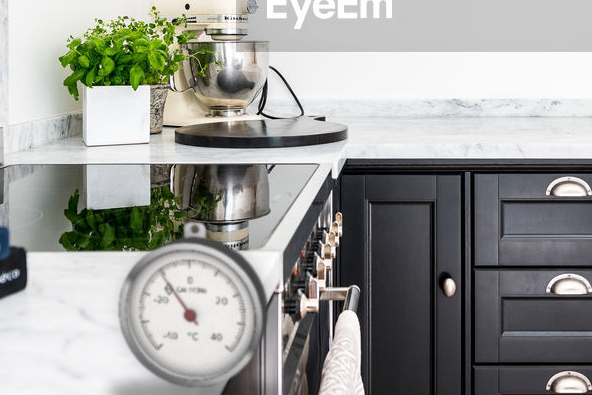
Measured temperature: -10; °C
